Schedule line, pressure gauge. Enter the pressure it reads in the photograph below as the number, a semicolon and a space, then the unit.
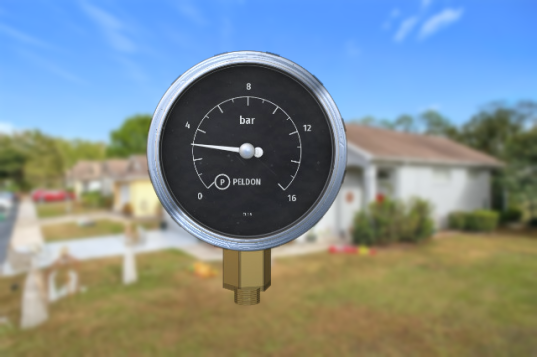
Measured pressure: 3; bar
